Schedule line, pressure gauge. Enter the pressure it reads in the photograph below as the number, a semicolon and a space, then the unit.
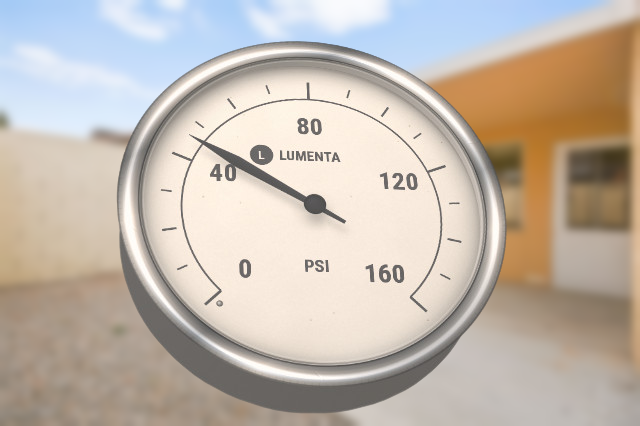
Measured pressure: 45; psi
